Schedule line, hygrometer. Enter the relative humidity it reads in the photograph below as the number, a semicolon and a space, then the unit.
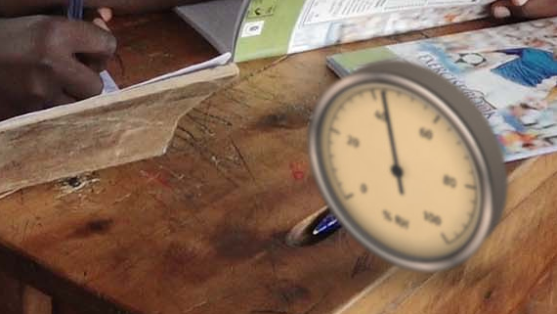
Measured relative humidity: 44; %
